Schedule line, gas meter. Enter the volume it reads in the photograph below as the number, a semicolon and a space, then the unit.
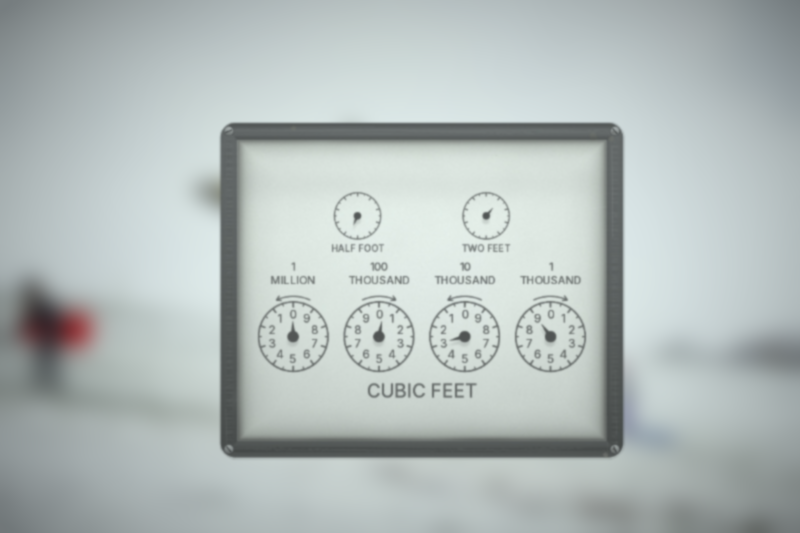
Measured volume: 2900; ft³
